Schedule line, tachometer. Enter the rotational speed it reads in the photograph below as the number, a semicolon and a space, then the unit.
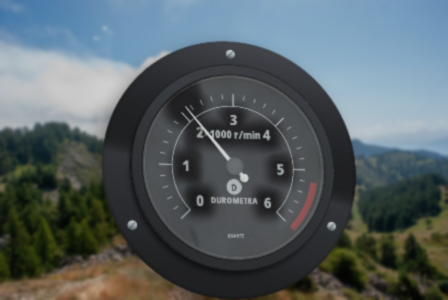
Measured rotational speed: 2100; rpm
